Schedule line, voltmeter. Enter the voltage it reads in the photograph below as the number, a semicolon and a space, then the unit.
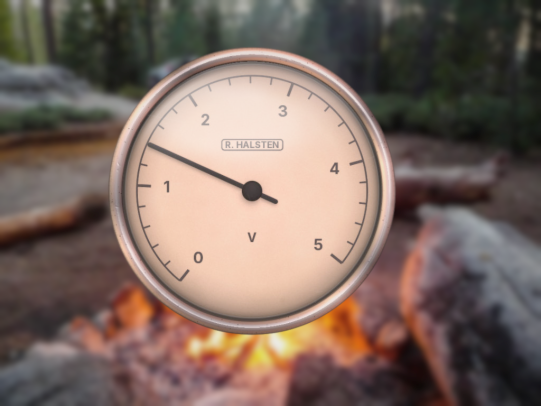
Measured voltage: 1.4; V
